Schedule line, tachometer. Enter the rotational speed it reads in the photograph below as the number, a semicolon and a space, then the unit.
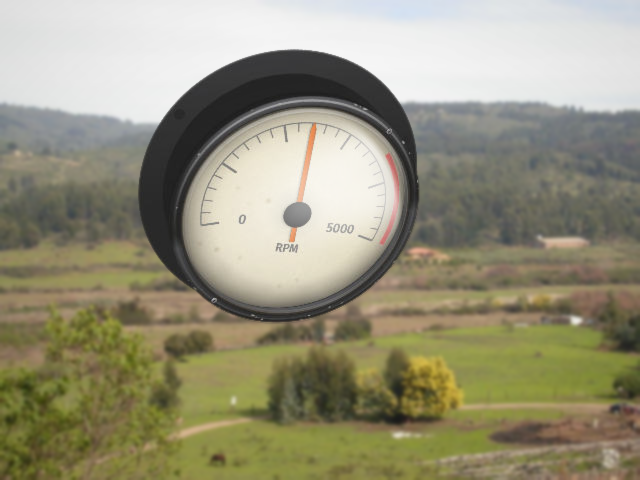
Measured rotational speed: 2400; rpm
